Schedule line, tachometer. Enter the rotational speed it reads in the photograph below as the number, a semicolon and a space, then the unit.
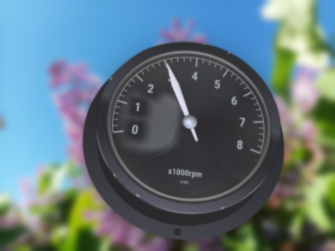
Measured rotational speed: 3000; rpm
